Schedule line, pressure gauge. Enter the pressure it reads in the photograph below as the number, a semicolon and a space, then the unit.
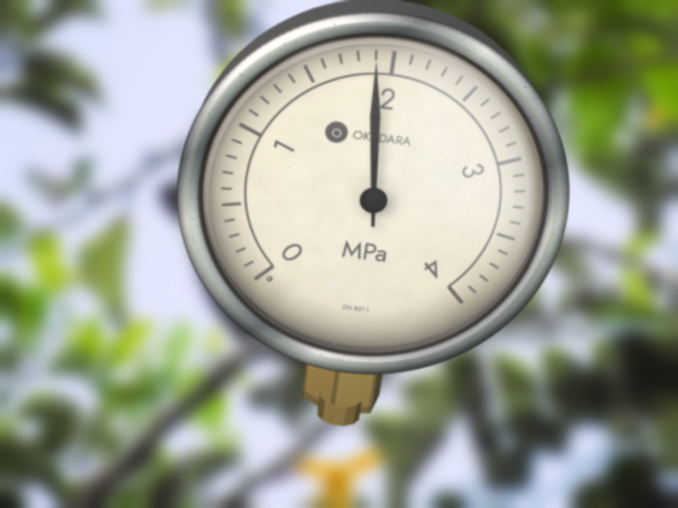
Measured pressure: 1.9; MPa
